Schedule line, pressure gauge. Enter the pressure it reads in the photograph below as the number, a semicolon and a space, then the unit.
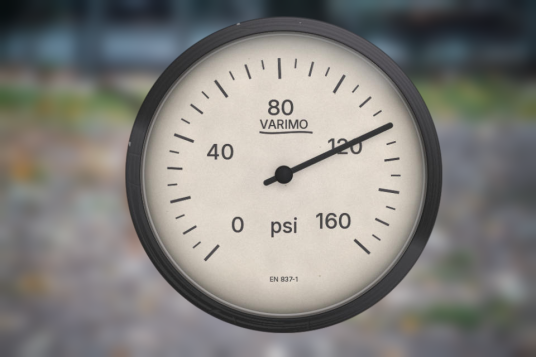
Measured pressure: 120; psi
